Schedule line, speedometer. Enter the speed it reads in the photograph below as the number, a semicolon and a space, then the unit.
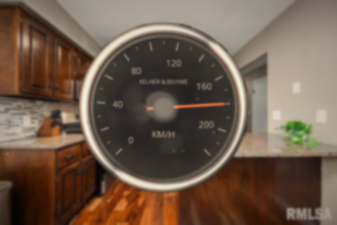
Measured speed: 180; km/h
